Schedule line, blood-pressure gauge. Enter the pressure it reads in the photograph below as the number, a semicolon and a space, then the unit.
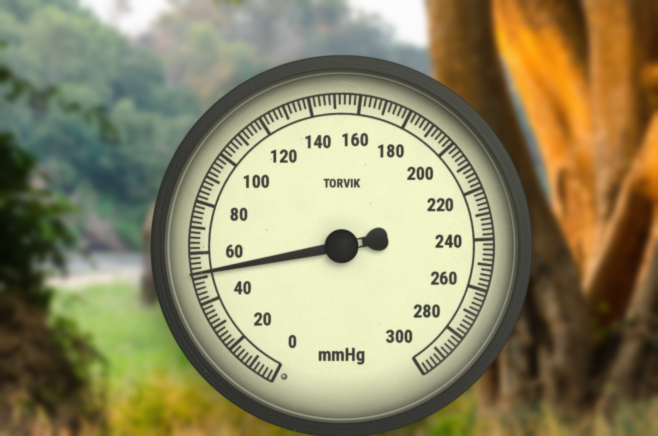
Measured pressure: 52; mmHg
